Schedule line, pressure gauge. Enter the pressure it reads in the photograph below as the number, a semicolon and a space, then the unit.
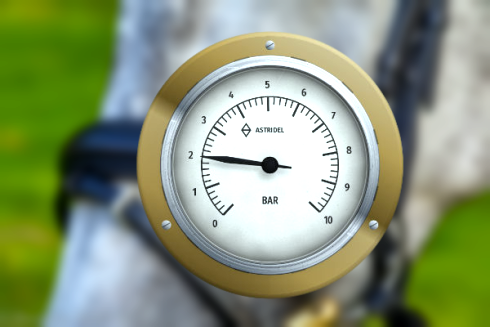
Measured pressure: 2; bar
